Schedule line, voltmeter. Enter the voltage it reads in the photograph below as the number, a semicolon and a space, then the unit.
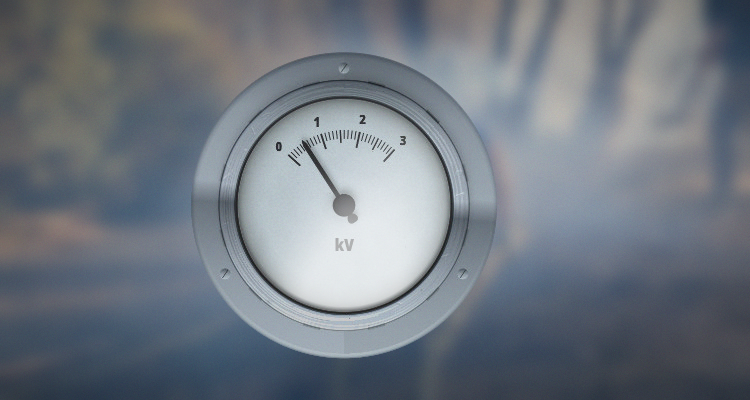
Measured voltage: 0.5; kV
